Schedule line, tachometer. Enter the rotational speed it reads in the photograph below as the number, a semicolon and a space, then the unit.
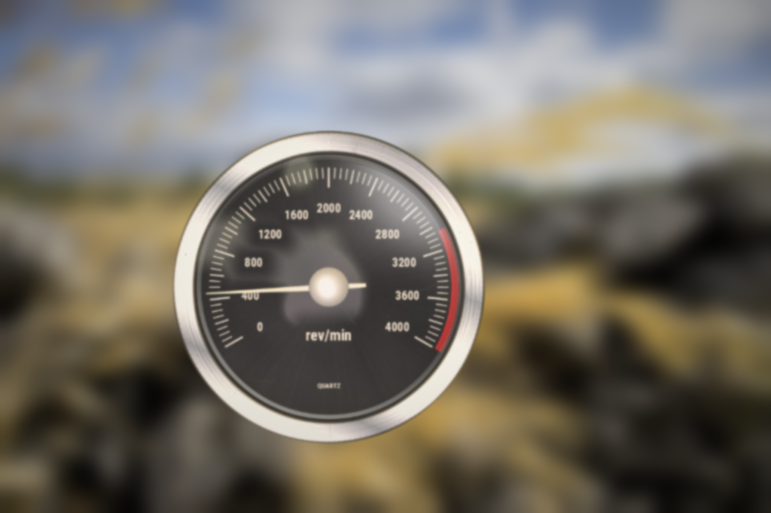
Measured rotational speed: 450; rpm
